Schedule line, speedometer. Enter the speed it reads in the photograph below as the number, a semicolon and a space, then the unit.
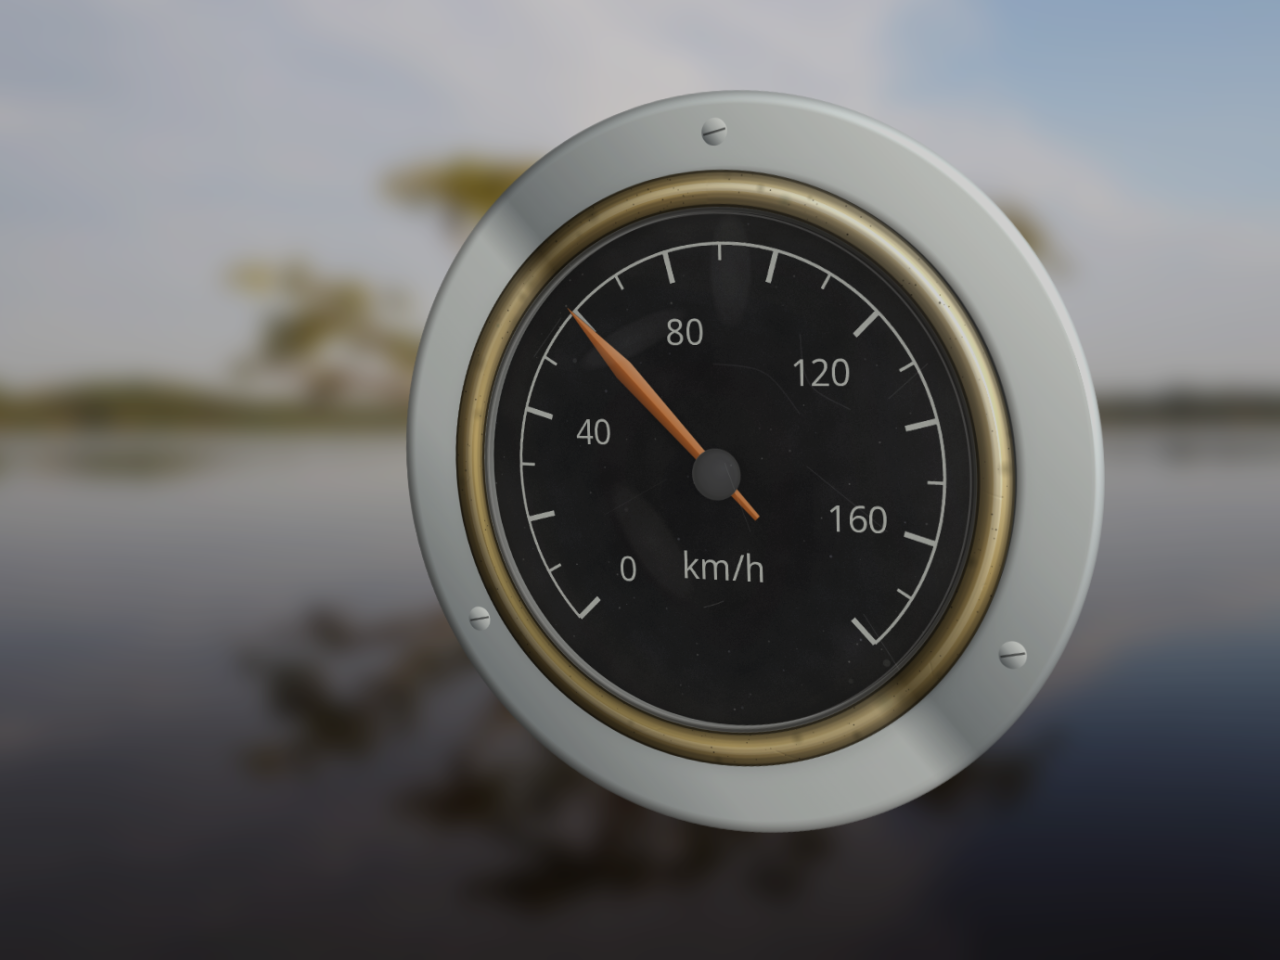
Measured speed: 60; km/h
